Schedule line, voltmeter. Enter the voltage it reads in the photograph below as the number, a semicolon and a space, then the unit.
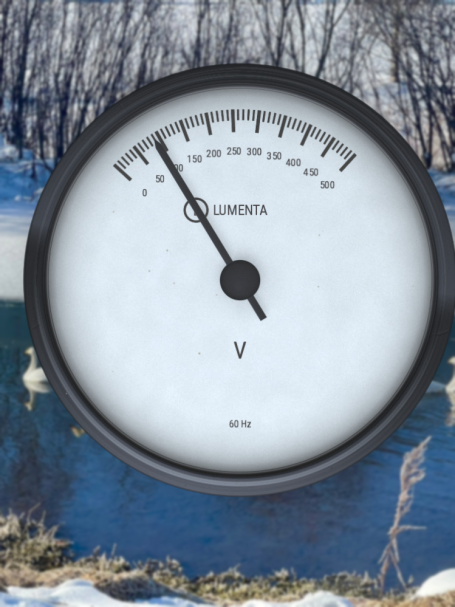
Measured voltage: 90; V
